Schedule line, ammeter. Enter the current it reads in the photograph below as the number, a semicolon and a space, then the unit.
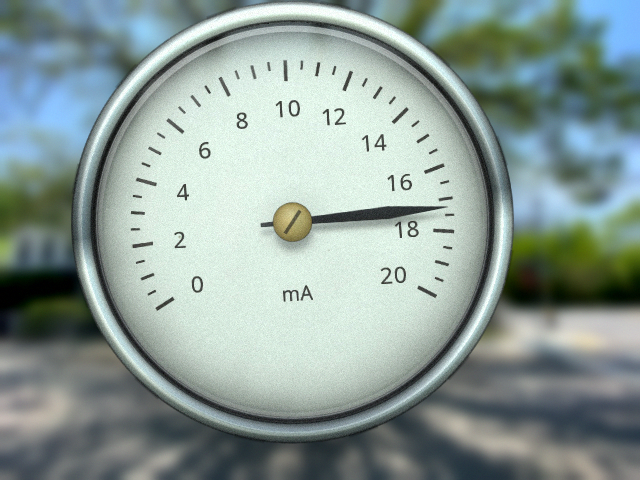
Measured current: 17.25; mA
